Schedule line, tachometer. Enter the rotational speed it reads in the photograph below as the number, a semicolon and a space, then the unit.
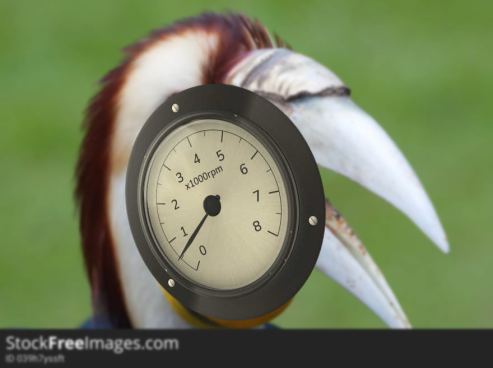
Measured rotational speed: 500; rpm
